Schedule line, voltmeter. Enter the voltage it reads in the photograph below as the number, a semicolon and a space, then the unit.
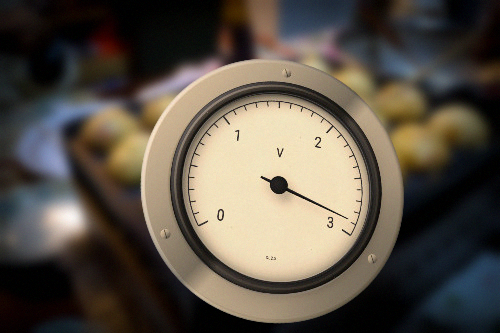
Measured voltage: 2.9; V
